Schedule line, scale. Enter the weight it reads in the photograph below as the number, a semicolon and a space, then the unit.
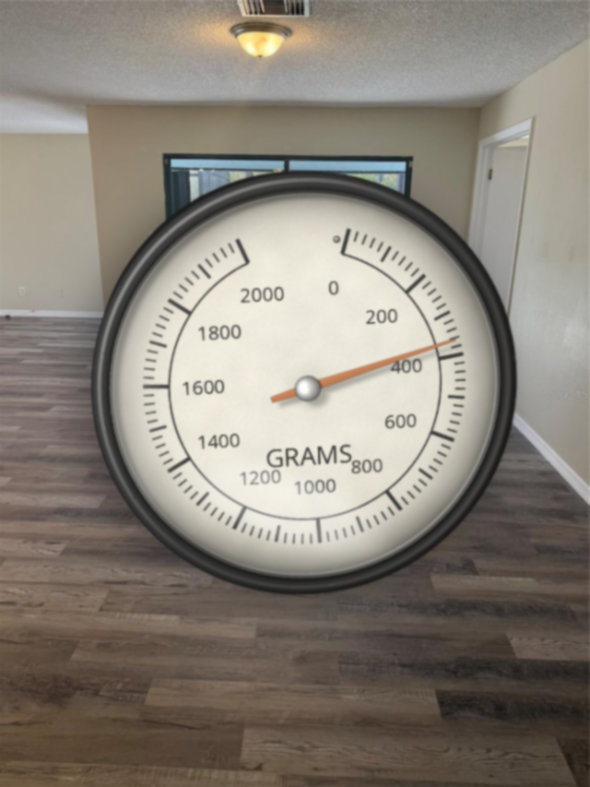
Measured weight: 360; g
